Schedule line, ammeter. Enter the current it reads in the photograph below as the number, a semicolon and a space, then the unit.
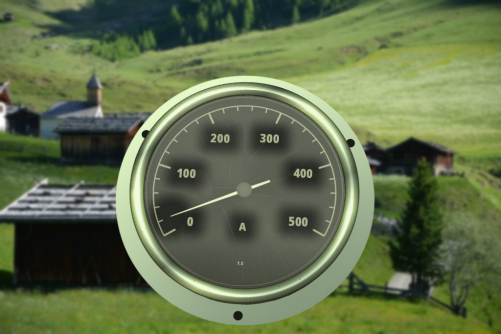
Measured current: 20; A
